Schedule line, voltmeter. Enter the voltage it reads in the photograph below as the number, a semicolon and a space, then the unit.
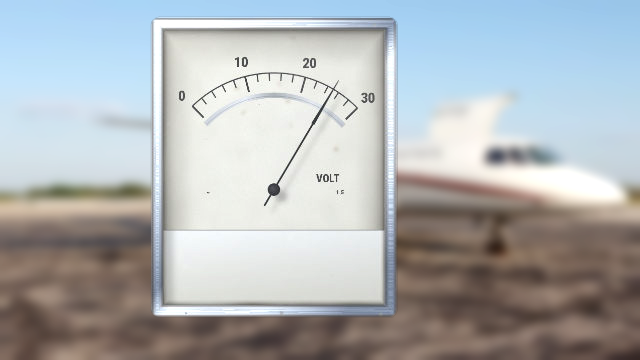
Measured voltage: 25; V
